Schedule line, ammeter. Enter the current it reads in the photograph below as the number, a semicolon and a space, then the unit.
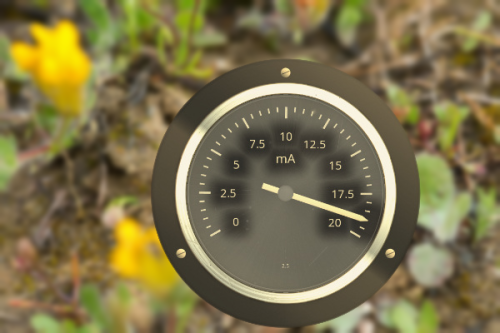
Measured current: 19; mA
